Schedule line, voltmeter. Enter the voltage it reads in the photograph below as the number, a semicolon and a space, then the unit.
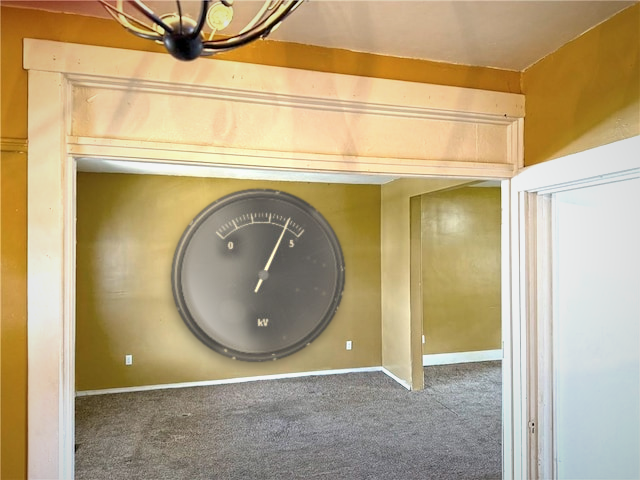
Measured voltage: 4; kV
